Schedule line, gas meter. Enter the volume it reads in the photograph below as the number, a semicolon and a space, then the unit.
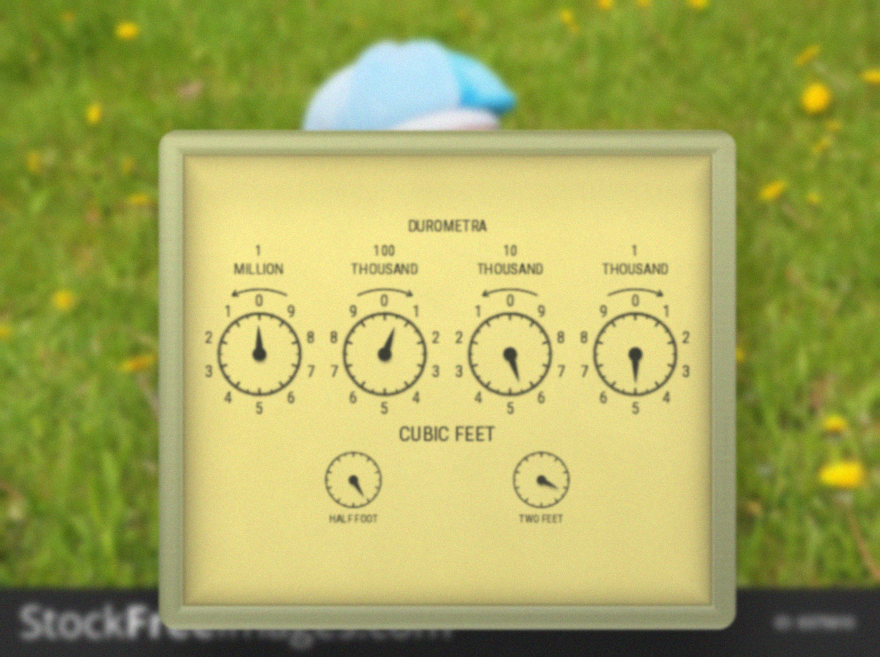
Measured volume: 5500; ft³
